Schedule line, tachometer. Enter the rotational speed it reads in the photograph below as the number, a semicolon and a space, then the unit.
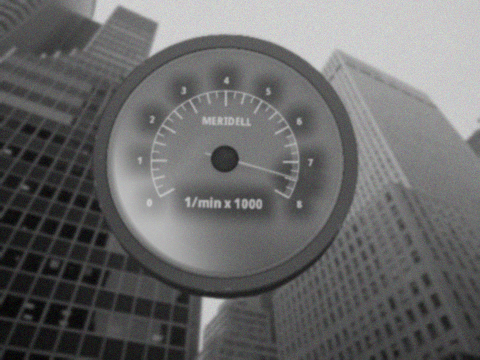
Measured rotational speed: 7500; rpm
